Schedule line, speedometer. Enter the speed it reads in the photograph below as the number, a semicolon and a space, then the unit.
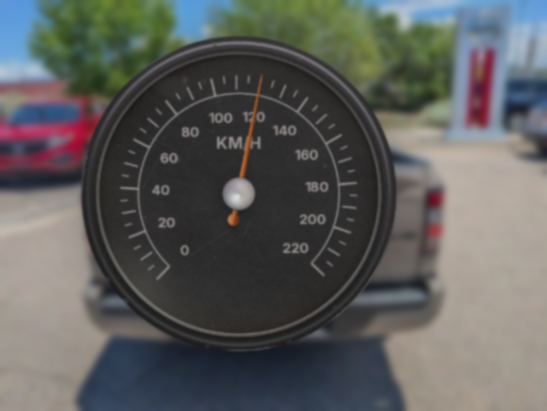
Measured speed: 120; km/h
